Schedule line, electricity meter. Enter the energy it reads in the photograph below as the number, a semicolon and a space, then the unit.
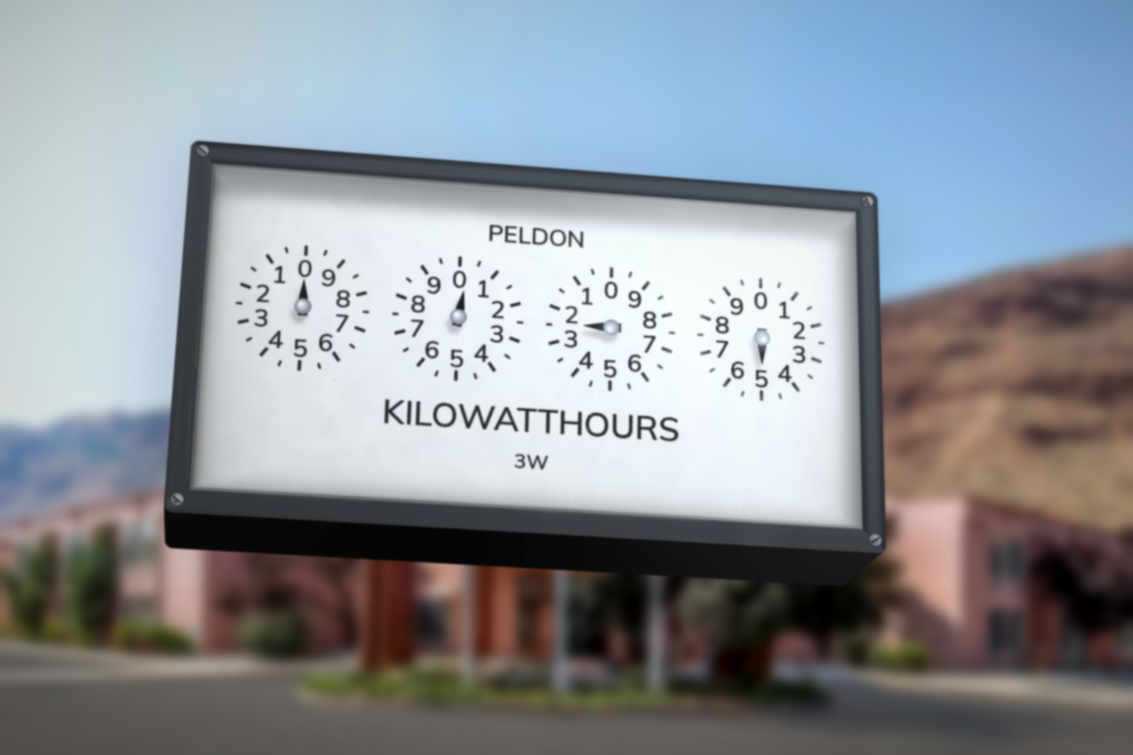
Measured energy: 25; kWh
